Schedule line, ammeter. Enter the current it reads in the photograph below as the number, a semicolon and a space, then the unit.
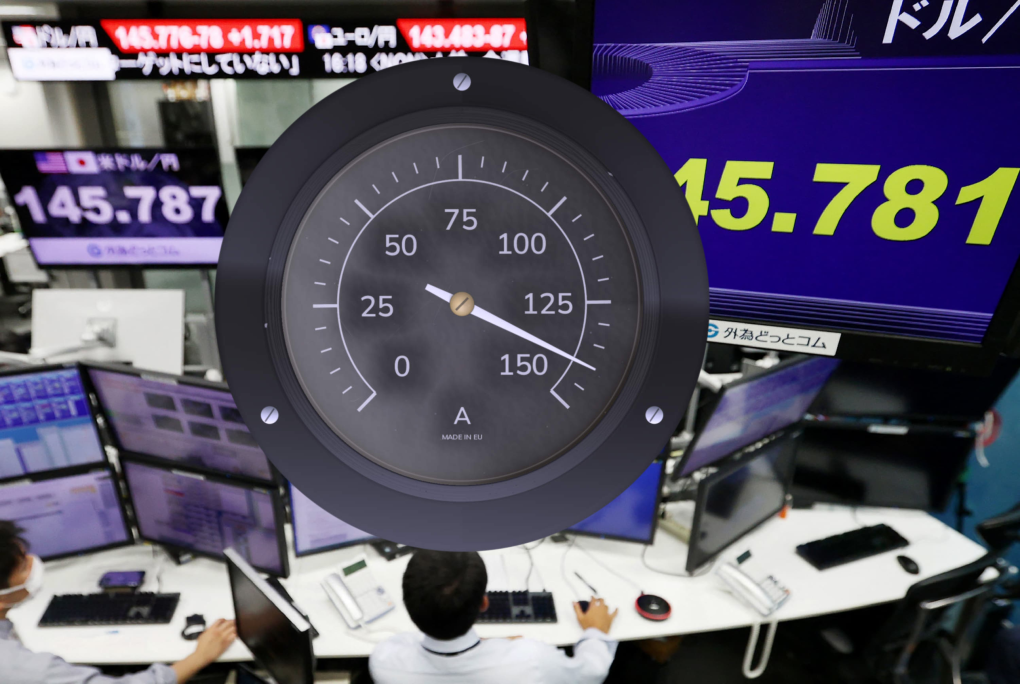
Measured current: 140; A
